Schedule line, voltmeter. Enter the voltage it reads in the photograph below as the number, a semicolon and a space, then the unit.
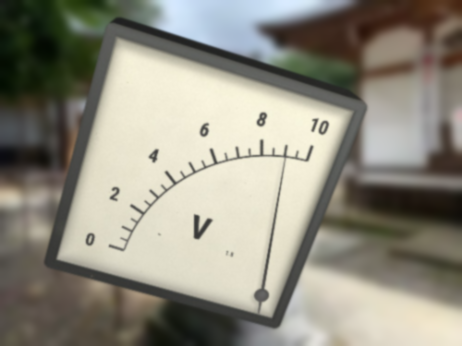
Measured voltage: 9; V
